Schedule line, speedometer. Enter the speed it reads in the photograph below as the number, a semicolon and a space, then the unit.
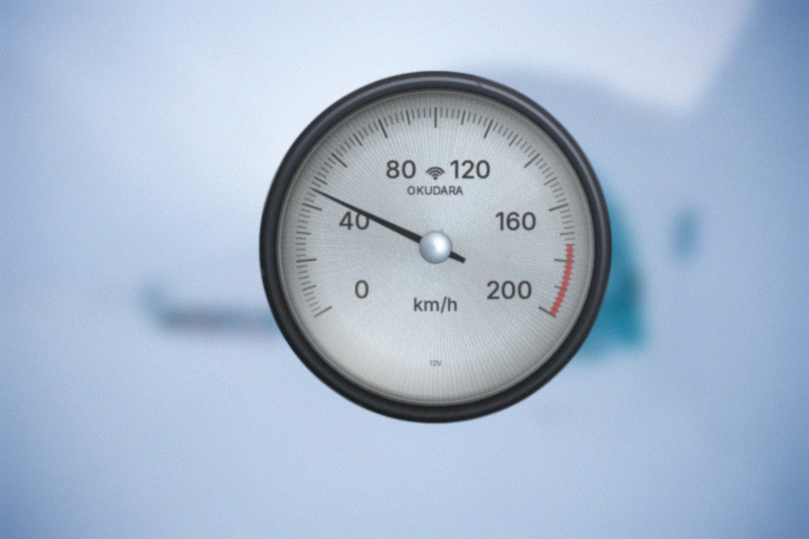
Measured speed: 46; km/h
